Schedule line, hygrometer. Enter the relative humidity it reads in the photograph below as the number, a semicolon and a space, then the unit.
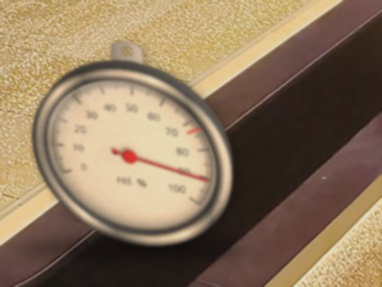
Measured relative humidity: 90; %
